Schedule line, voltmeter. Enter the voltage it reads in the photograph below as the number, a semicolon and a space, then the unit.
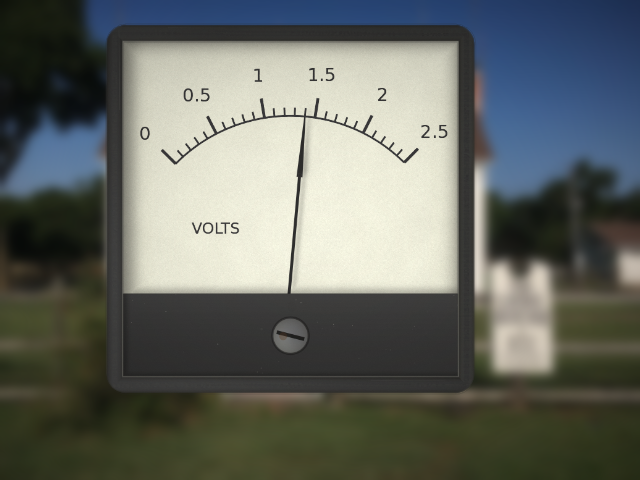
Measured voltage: 1.4; V
